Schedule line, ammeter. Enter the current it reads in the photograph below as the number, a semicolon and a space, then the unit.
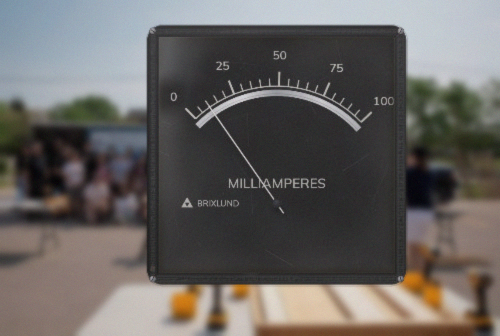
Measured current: 10; mA
